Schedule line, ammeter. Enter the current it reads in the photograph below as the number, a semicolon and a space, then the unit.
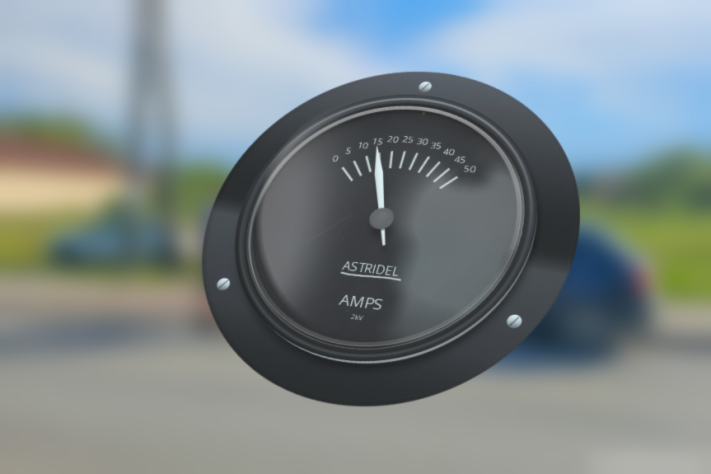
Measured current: 15; A
